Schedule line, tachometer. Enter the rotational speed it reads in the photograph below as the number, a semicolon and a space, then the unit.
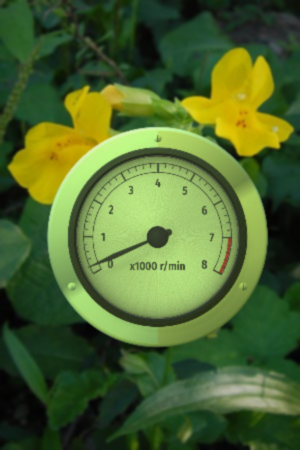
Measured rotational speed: 200; rpm
